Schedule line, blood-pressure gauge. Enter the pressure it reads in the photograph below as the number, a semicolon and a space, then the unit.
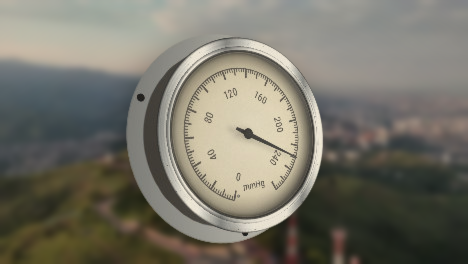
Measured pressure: 230; mmHg
